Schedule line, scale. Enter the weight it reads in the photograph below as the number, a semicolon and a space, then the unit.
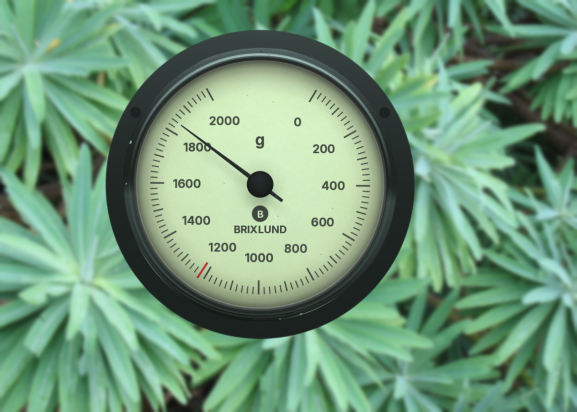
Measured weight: 1840; g
